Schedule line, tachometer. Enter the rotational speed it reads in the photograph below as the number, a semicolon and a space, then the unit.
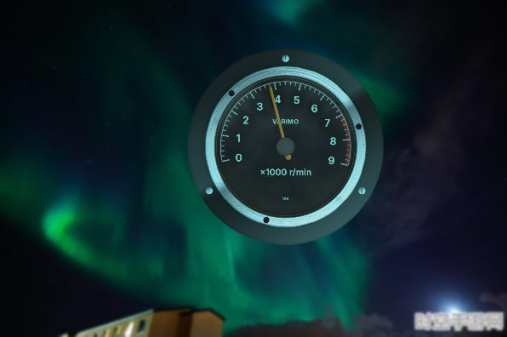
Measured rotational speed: 3800; rpm
